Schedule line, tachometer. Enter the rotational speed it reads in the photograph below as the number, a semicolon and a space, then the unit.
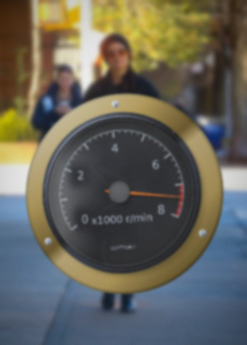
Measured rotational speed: 7400; rpm
